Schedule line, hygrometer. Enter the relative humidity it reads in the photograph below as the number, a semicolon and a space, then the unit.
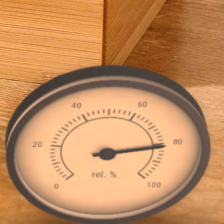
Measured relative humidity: 80; %
